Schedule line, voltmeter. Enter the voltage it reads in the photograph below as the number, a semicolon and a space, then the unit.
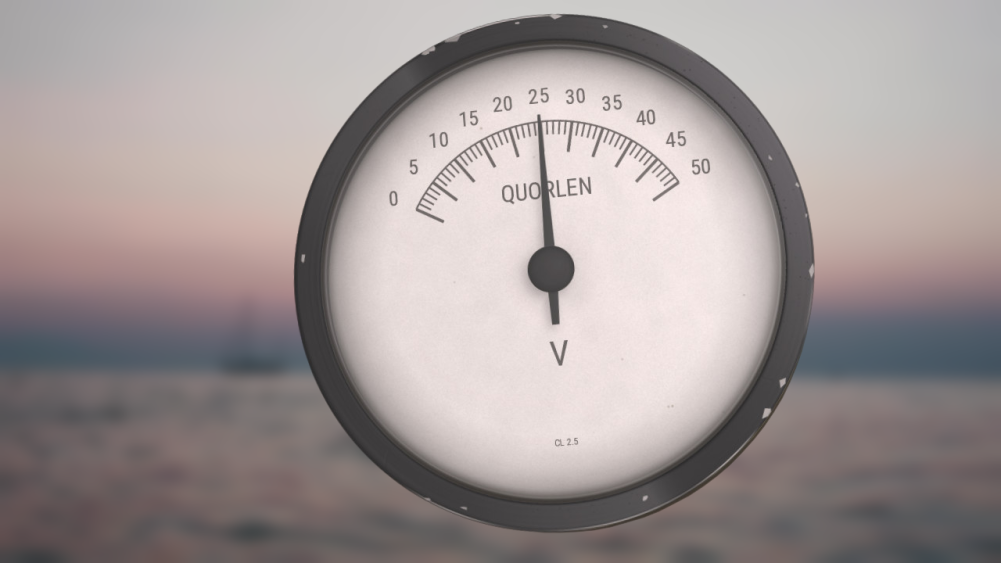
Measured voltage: 25; V
